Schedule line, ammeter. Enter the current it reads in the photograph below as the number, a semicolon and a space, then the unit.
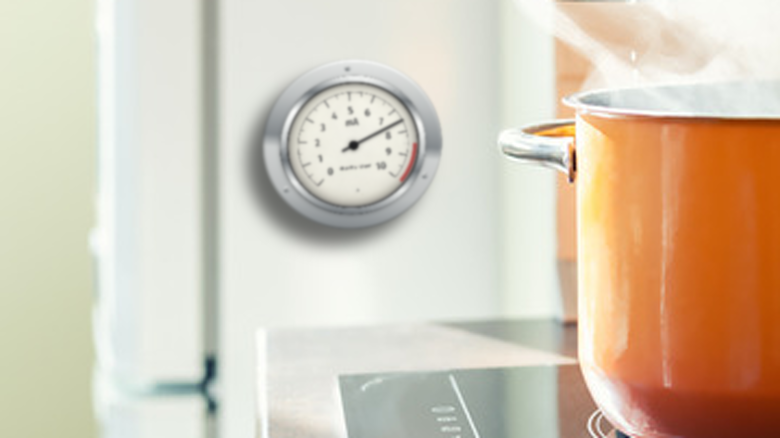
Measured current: 7.5; mA
